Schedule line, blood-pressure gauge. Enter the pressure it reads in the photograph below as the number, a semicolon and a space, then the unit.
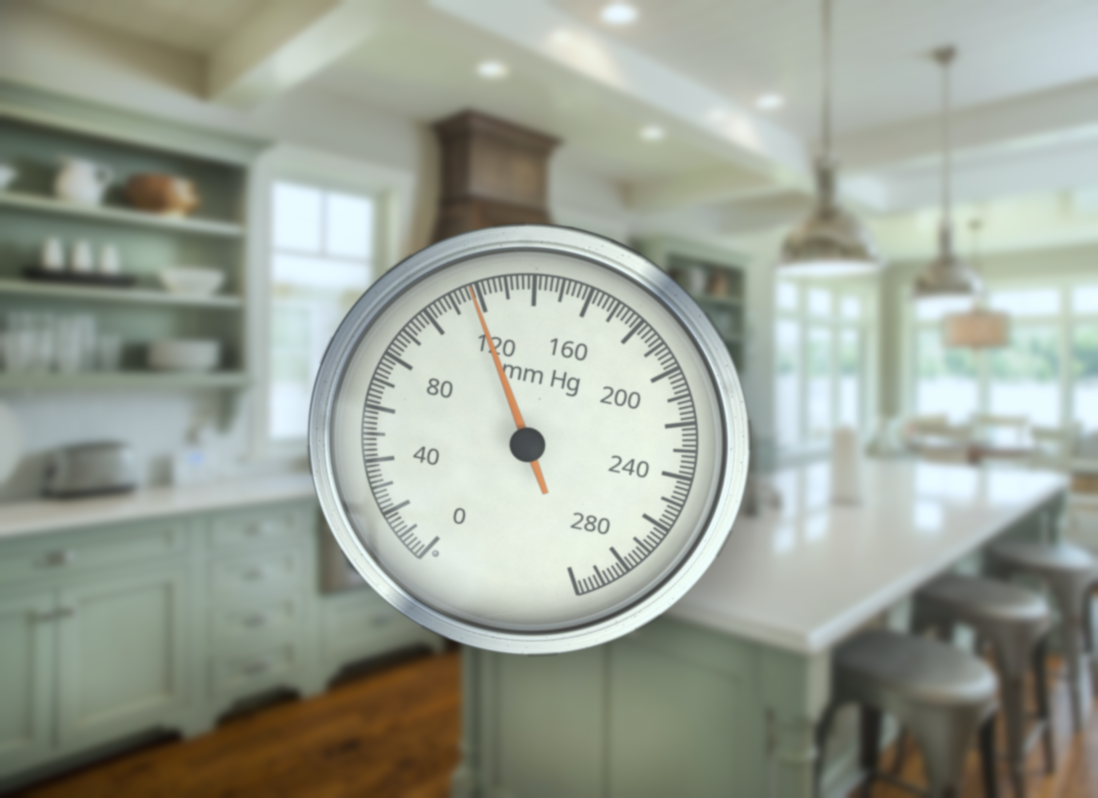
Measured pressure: 118; mmHg
